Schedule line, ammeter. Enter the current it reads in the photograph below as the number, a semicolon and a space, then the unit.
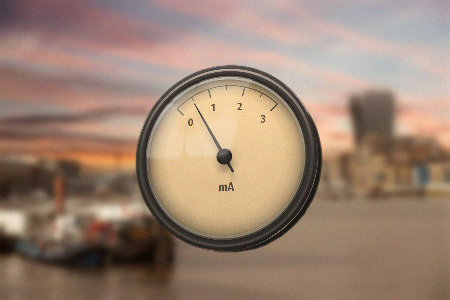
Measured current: 0.5; mA
